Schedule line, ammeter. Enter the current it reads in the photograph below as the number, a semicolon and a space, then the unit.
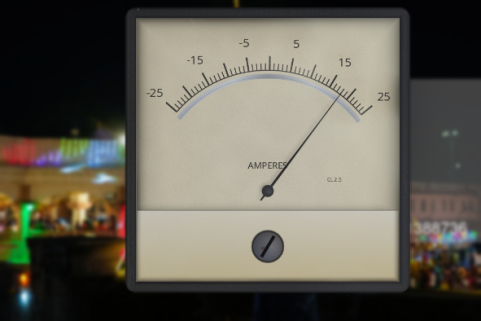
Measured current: 18; A
